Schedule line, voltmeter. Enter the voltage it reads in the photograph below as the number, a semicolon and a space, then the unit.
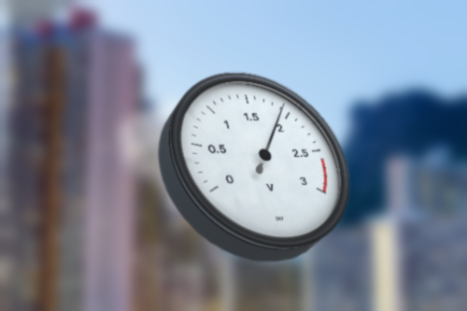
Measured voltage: 1.9; V
